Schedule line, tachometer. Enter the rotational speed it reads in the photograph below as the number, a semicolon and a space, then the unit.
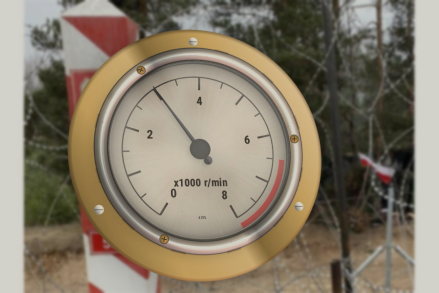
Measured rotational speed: 3000; rpm
